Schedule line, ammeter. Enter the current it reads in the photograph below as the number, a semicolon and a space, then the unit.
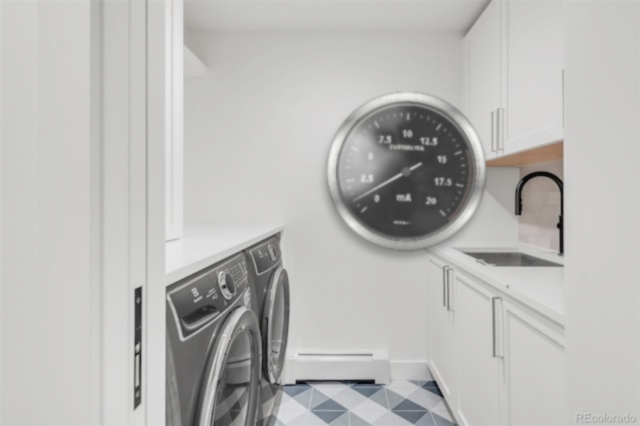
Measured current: 1; mA
